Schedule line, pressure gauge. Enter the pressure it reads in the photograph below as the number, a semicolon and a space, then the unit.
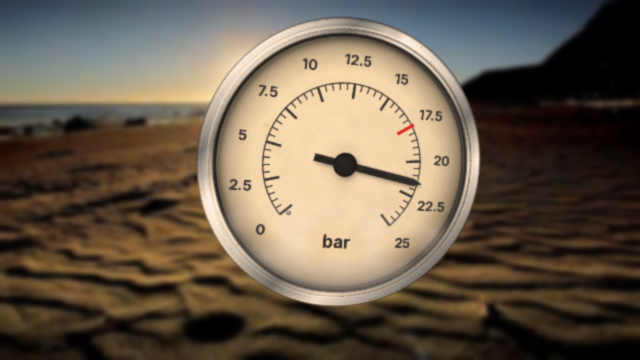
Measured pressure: 21.5; bar
